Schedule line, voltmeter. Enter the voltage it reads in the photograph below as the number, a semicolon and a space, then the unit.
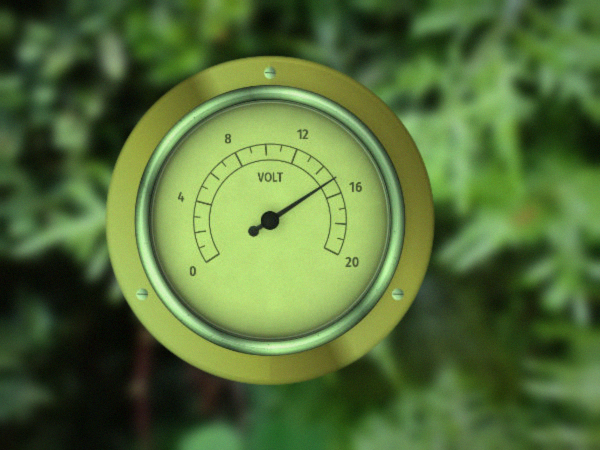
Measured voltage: 15; V
